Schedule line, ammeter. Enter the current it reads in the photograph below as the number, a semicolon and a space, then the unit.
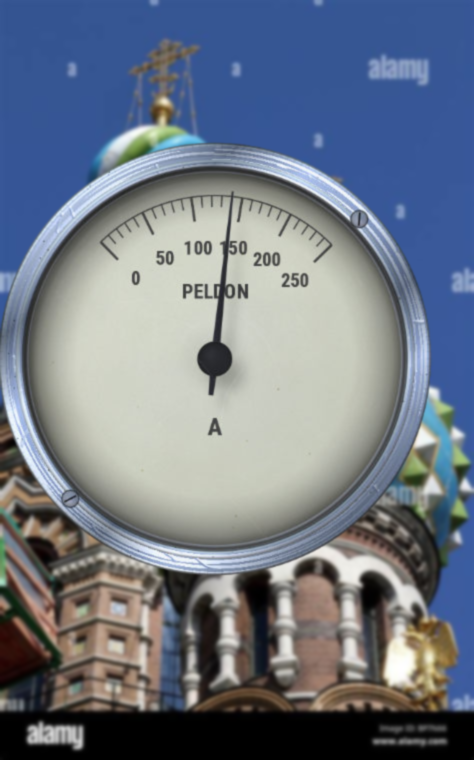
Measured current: 140; A
